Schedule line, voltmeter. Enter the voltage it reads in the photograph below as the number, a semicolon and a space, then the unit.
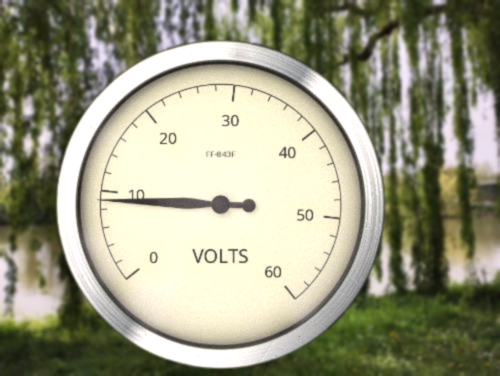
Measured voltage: 9; V
